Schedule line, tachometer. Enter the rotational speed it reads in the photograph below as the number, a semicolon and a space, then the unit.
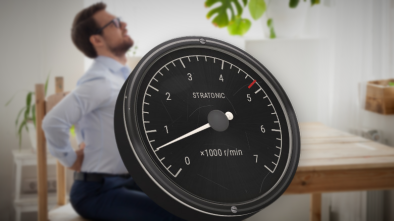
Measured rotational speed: 600; rpm
